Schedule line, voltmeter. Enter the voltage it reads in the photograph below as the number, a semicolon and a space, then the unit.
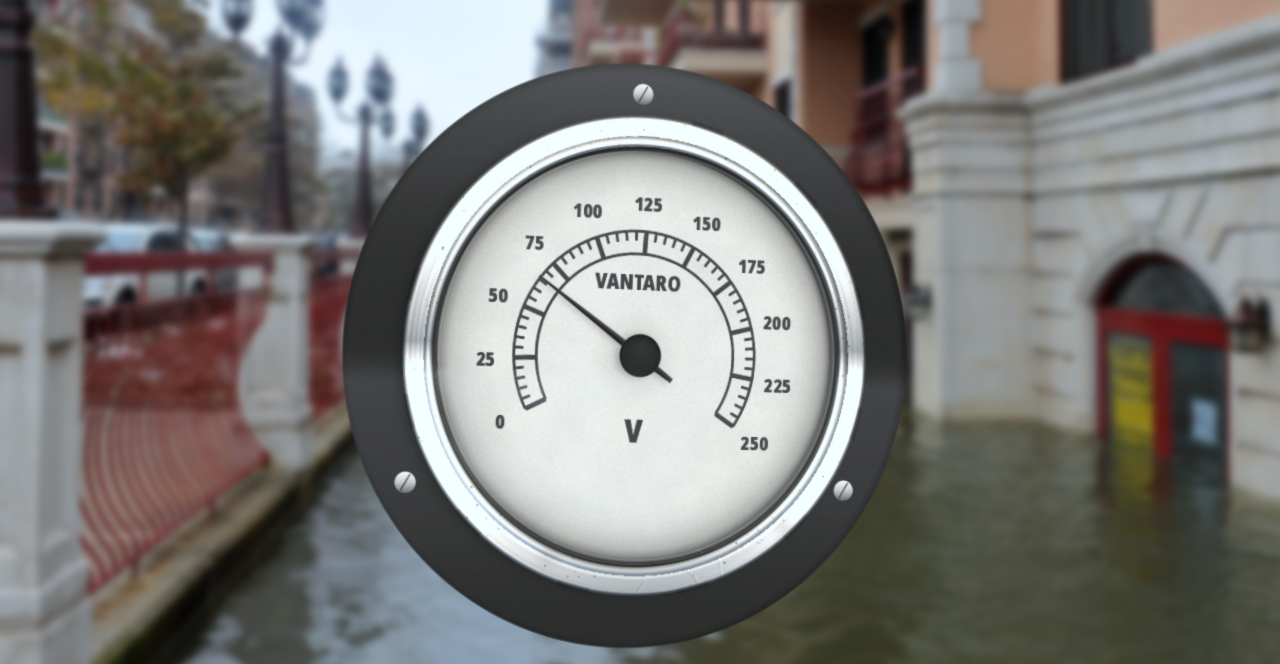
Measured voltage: 65; V
